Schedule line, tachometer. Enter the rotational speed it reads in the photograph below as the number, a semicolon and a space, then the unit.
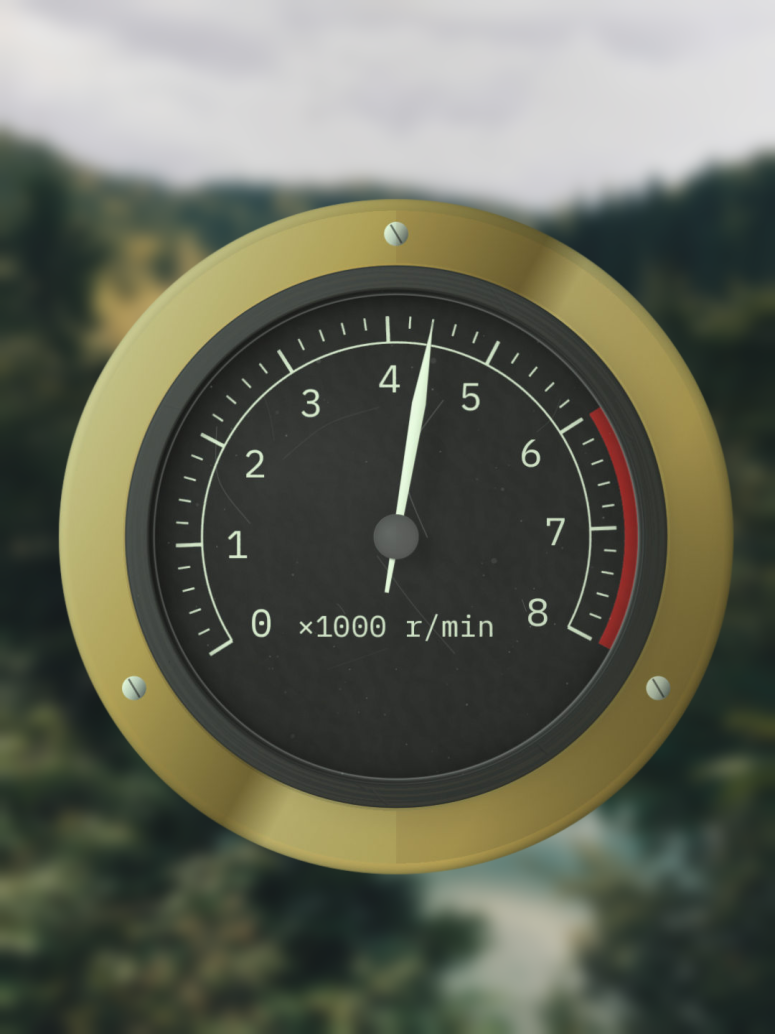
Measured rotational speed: 4400; rpm
